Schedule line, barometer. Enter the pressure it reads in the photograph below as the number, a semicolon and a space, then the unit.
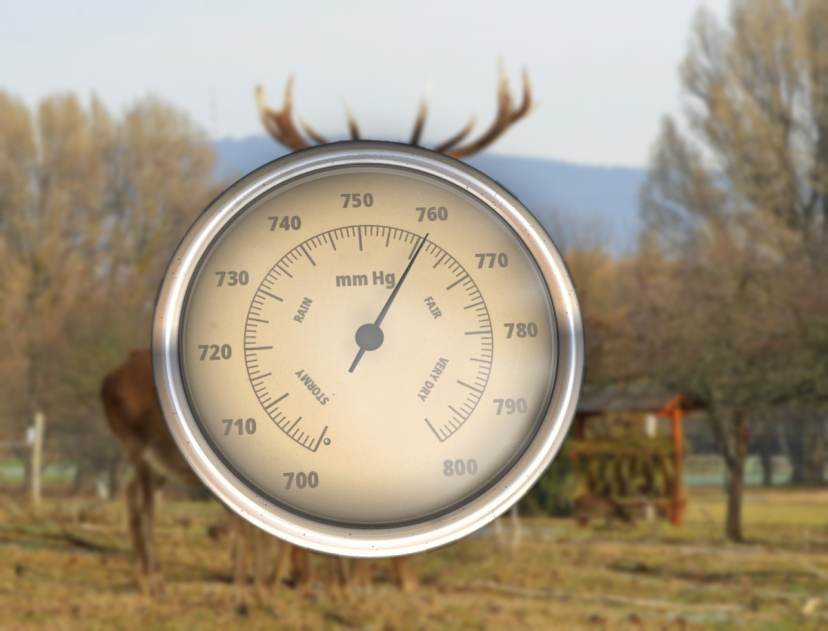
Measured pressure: 761; mmHg
